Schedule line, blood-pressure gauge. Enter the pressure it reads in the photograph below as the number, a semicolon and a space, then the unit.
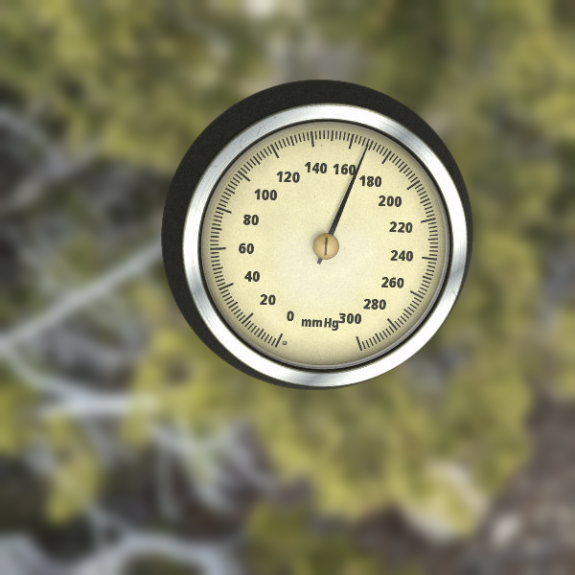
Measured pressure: 168; mmHg
